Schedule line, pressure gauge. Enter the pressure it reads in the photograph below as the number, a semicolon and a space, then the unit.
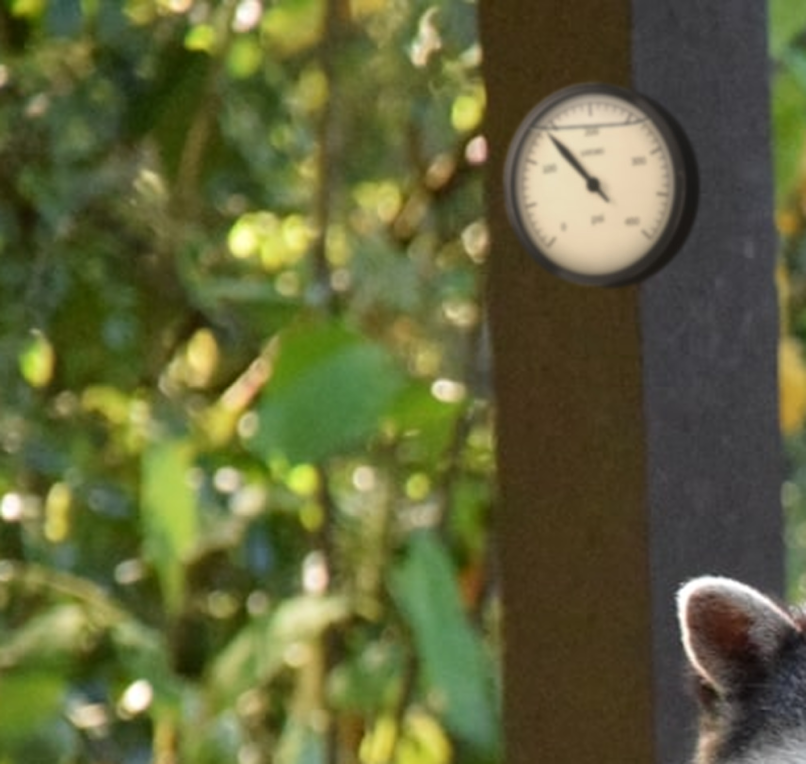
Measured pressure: 140; psi
